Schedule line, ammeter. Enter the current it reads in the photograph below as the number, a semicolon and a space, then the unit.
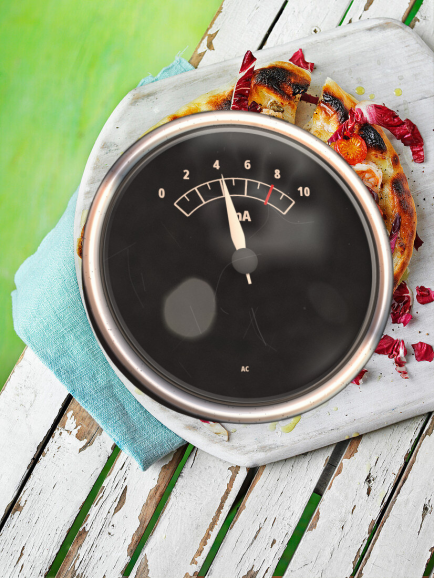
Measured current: 4; mA
